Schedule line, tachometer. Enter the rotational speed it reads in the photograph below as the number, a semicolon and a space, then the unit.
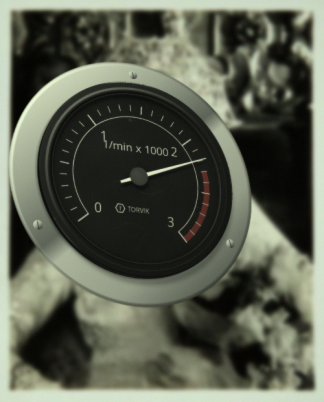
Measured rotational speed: 2200; rpm
